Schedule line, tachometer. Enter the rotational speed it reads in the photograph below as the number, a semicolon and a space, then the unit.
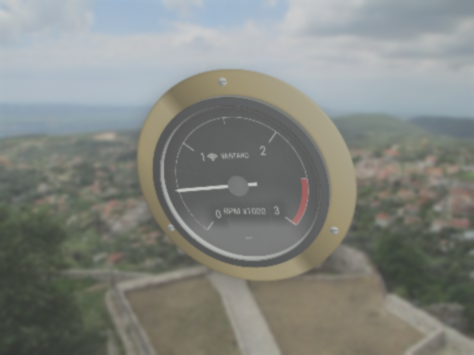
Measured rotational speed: 500; rpm
